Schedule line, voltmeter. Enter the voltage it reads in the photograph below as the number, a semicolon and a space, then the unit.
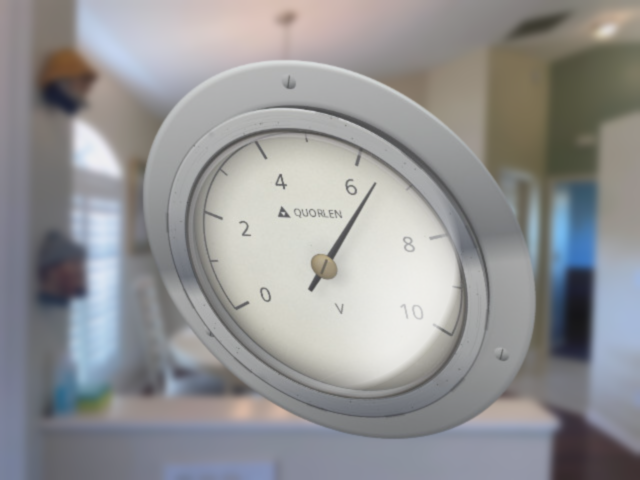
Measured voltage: 6.5; V
